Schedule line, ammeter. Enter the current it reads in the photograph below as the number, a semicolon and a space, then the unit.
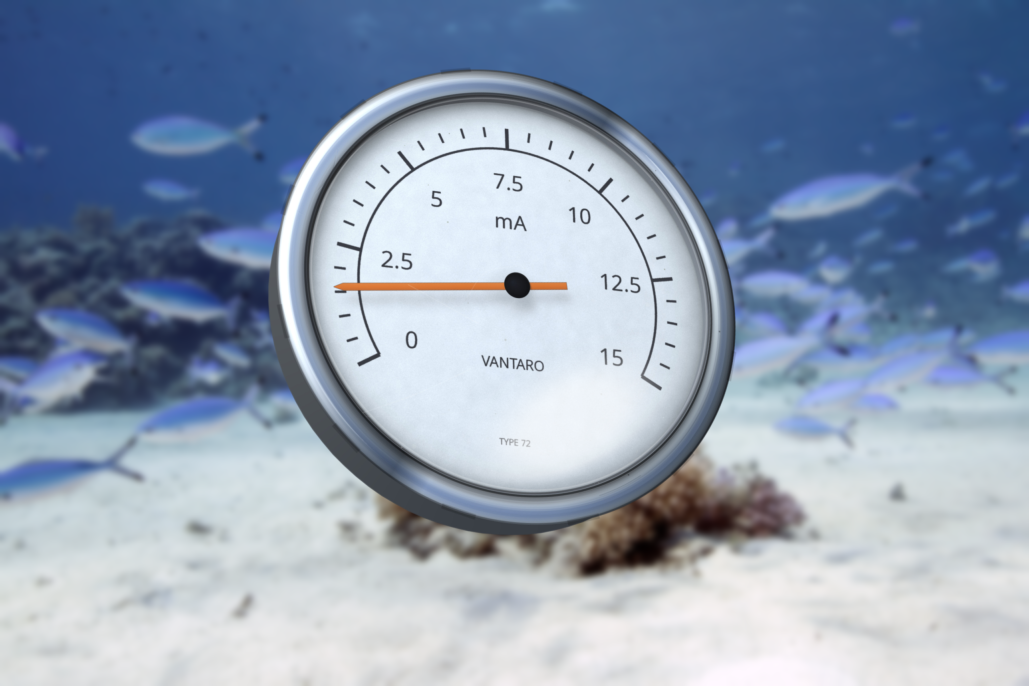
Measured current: 1.5; mA
